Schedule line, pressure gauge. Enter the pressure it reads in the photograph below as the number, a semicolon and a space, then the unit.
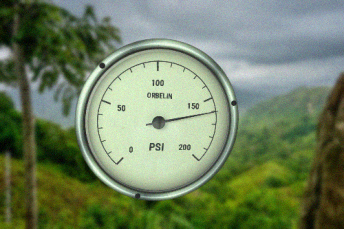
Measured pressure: 160; psi
